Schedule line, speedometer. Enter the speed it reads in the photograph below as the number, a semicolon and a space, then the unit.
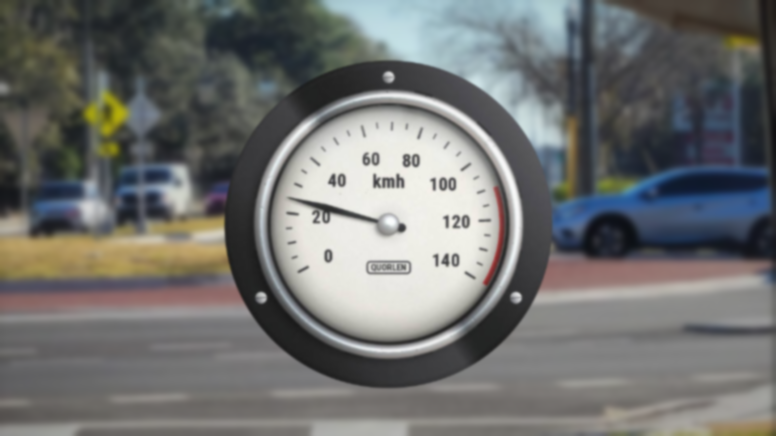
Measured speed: 25; km/h
